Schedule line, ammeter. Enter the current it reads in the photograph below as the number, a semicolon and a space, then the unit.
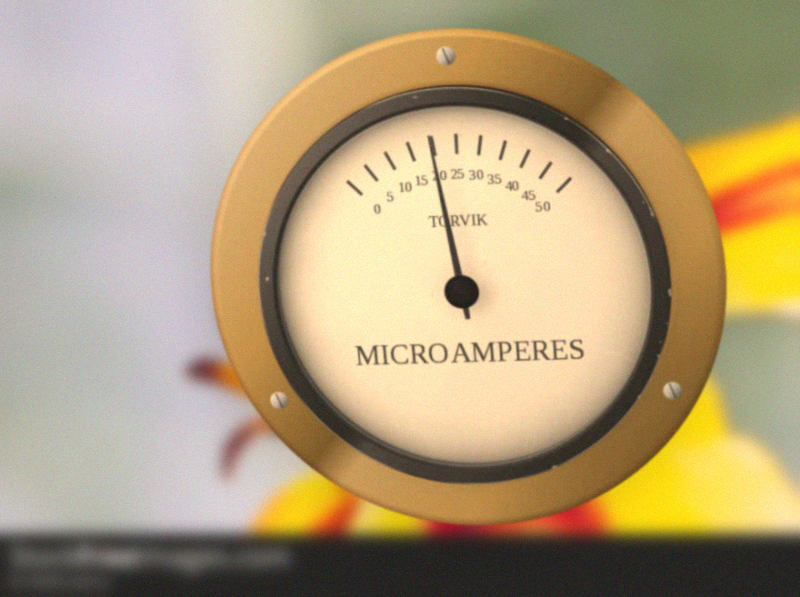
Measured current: 20; µA
